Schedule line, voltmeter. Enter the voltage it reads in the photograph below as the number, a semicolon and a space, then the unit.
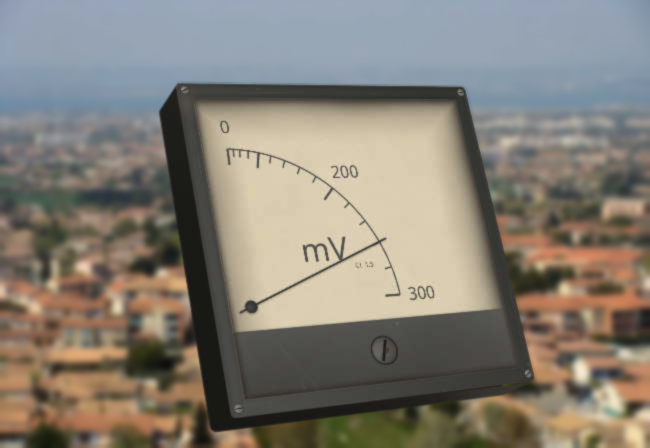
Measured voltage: 260; mV
